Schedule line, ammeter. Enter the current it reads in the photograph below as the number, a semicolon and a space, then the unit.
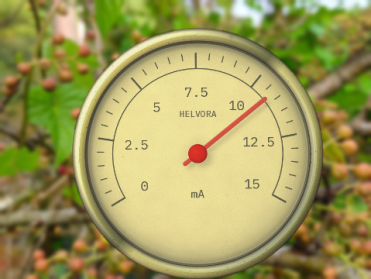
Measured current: 10.75; mA
